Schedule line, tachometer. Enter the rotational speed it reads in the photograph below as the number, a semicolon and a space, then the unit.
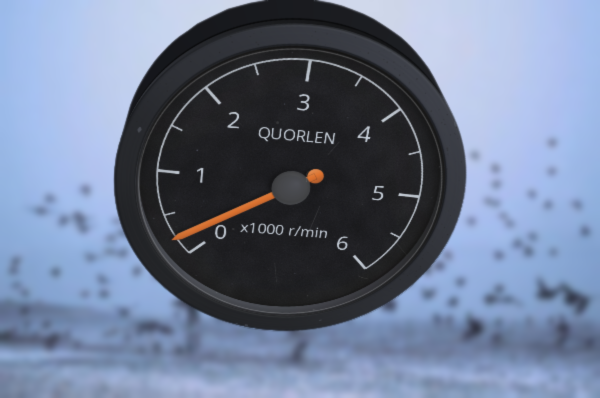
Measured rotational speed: 250; rpm
